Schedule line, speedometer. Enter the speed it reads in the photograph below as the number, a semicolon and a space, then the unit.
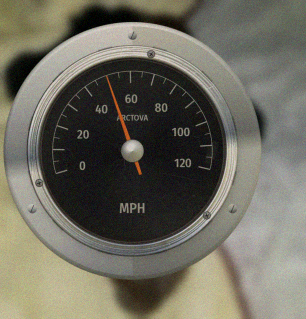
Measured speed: 50; mph
